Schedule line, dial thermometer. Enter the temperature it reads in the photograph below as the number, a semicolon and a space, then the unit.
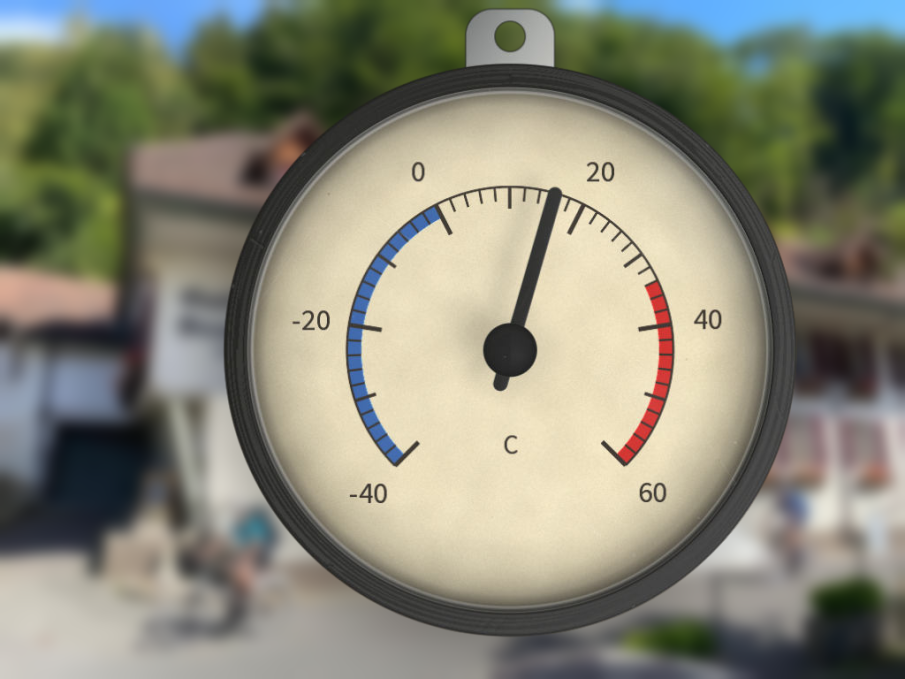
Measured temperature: 16; °C
